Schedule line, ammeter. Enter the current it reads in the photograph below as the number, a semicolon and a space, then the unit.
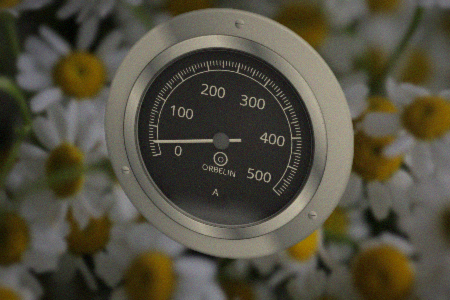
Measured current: 25; A
